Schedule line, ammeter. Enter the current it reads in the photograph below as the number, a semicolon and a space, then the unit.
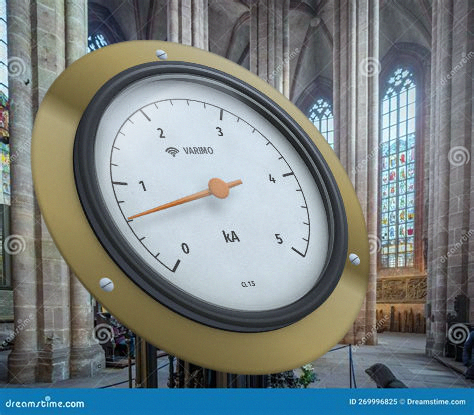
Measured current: 0.6; kA
